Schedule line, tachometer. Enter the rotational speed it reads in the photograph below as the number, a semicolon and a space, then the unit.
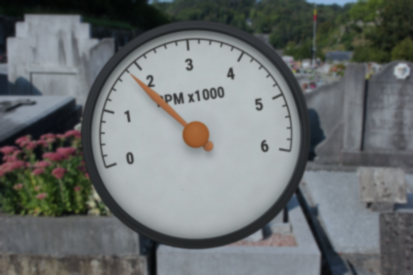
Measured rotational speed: 1800; rpm
